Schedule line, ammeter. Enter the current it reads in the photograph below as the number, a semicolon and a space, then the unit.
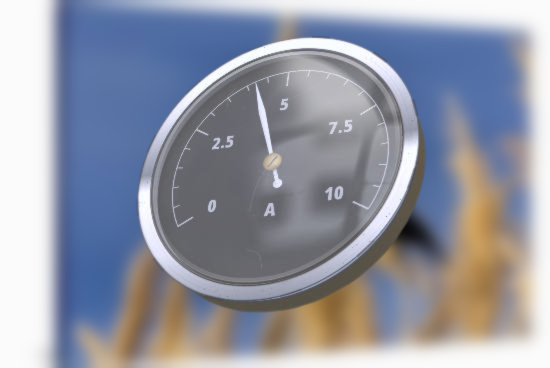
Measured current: 4.25; A
